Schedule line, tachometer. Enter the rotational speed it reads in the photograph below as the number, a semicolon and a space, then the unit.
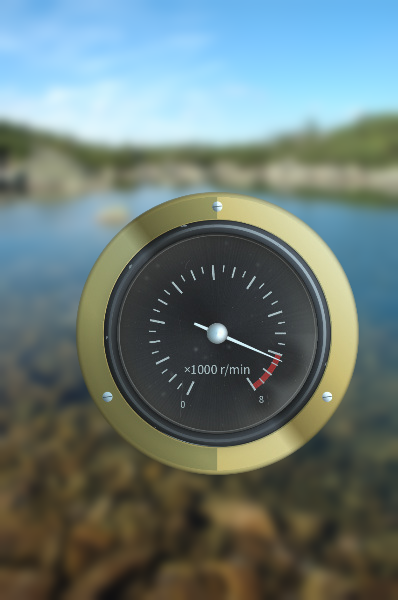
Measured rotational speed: 7125; rpm
